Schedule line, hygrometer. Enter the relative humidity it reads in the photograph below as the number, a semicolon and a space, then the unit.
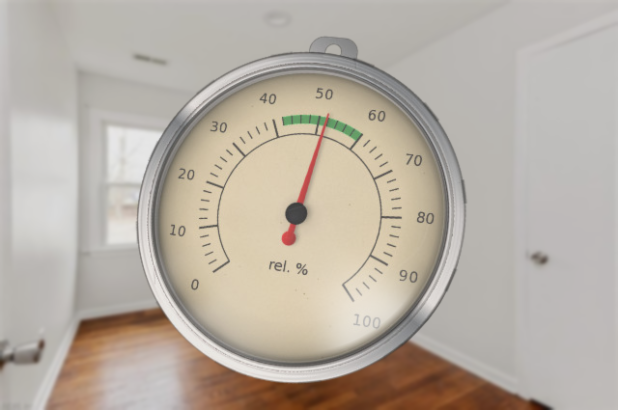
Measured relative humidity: 52; %
